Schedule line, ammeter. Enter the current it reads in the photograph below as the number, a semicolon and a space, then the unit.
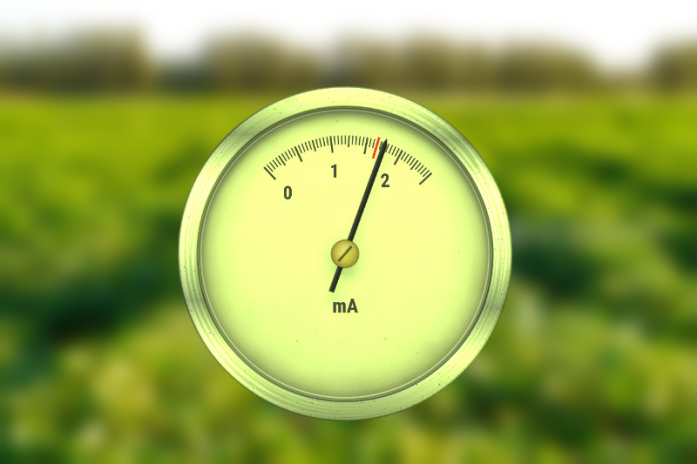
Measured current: 1.75; mA
